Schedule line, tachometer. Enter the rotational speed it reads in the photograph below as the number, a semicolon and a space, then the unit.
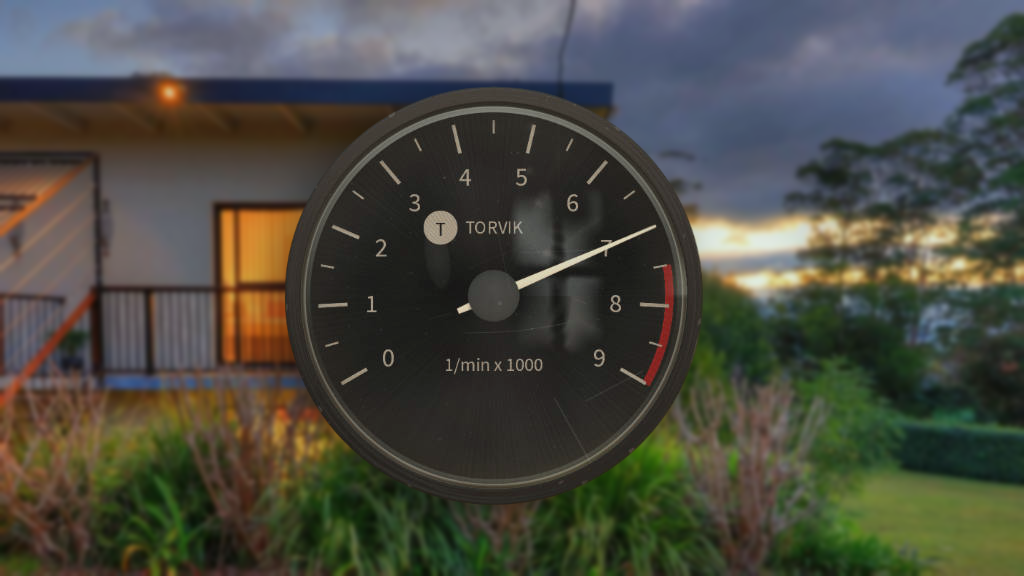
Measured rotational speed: 7000; rpm
